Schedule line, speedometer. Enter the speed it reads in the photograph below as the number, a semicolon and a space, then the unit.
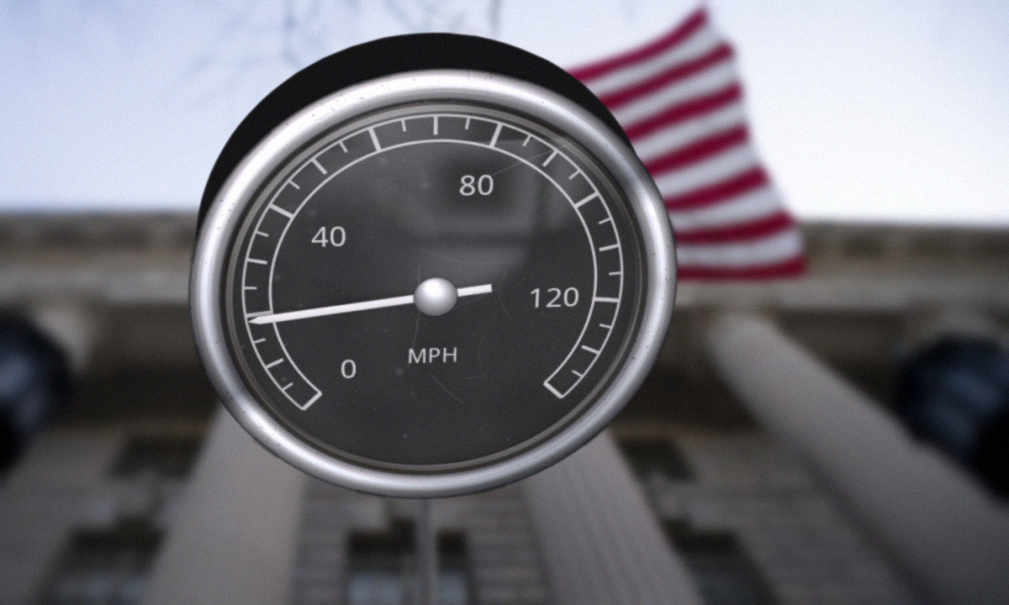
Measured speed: 20; mph
